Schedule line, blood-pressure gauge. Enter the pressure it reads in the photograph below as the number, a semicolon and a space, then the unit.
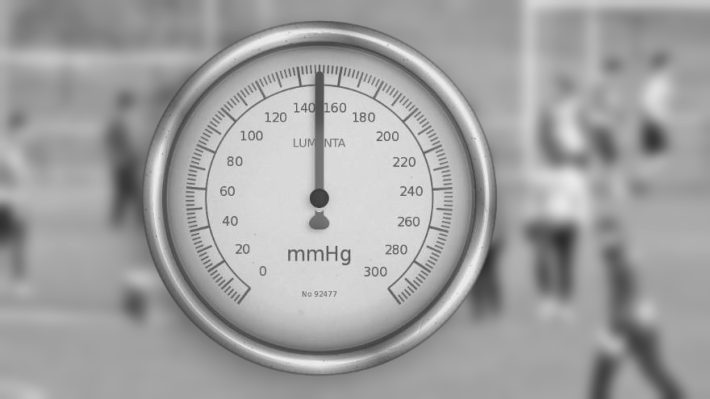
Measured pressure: 150; mmHg
